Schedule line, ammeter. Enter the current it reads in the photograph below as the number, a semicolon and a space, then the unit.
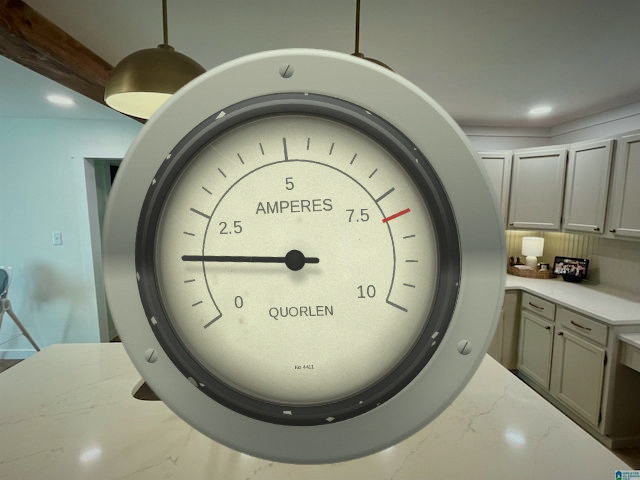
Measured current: 1.5; A
